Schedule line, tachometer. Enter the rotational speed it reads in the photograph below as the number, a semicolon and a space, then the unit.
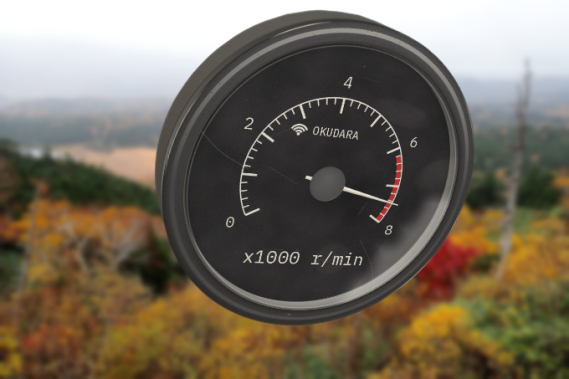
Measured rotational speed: 7400; rpm
